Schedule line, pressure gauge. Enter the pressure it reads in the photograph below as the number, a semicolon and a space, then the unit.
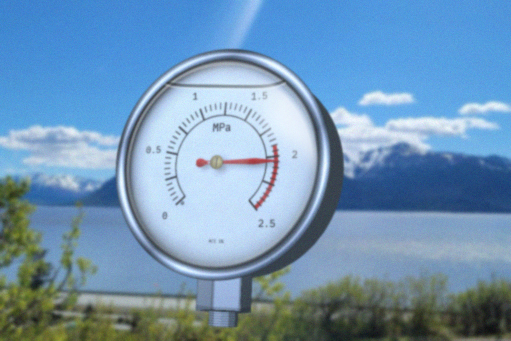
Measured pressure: 2.05; MPa
